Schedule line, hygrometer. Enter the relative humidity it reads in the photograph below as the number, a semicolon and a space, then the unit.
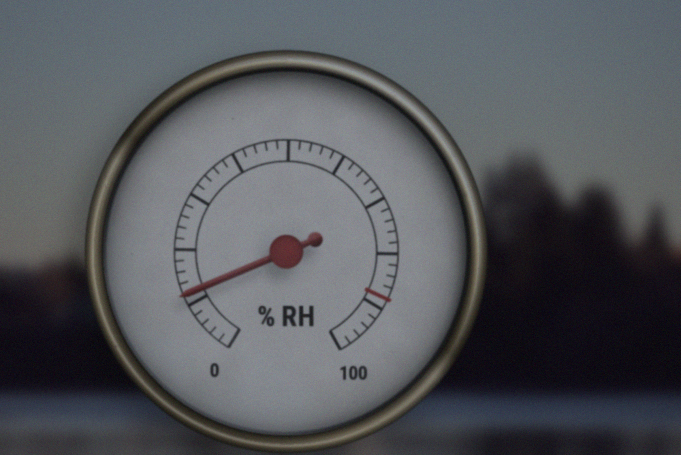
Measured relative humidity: 12; %
